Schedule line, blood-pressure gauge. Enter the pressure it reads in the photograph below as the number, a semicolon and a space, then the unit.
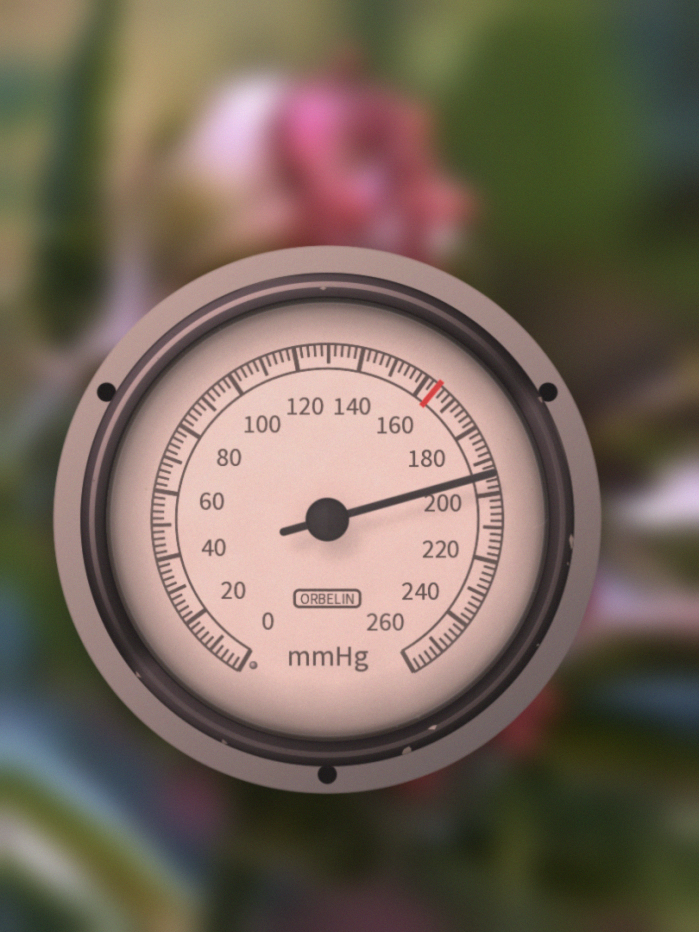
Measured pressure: 194; mmHg
